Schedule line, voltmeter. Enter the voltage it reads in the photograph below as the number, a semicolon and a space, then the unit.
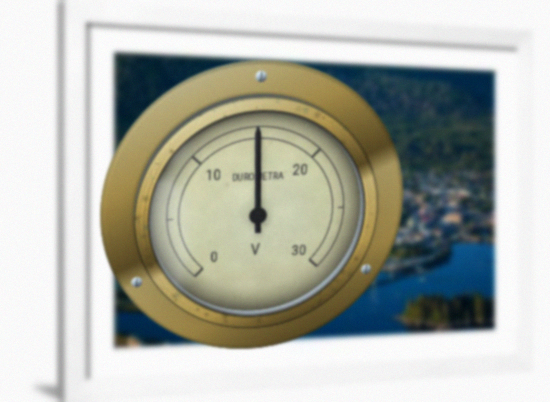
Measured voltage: 15; V
